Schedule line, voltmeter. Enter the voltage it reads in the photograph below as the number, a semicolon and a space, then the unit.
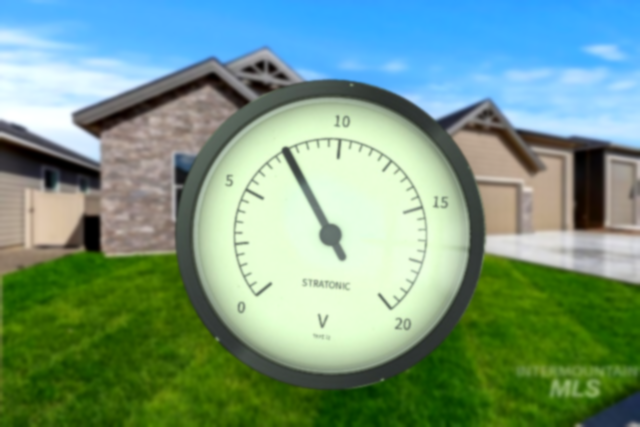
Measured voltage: 7.5; V
